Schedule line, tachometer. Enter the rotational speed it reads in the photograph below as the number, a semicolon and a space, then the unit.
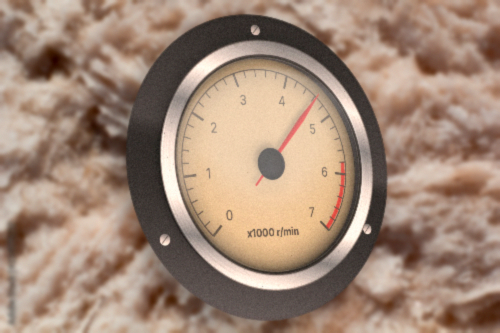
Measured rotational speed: 4600; rpm
